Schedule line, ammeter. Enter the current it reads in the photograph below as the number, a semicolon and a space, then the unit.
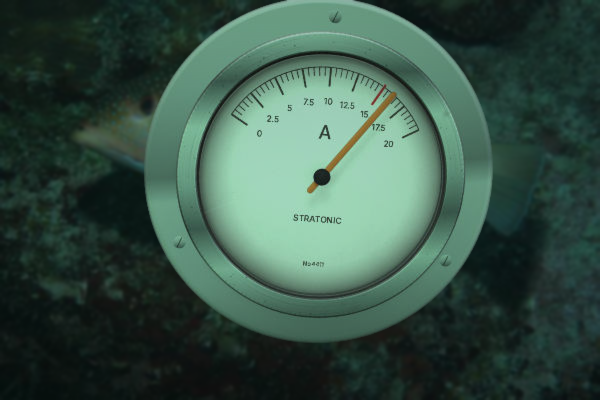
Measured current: 16; A
